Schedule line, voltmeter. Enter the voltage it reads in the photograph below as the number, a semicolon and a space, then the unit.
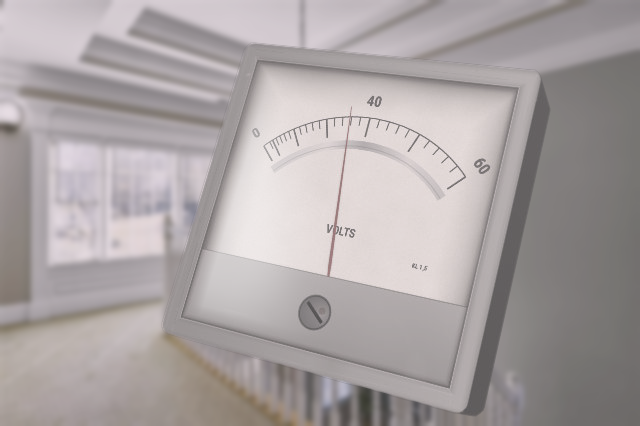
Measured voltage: 36; V
